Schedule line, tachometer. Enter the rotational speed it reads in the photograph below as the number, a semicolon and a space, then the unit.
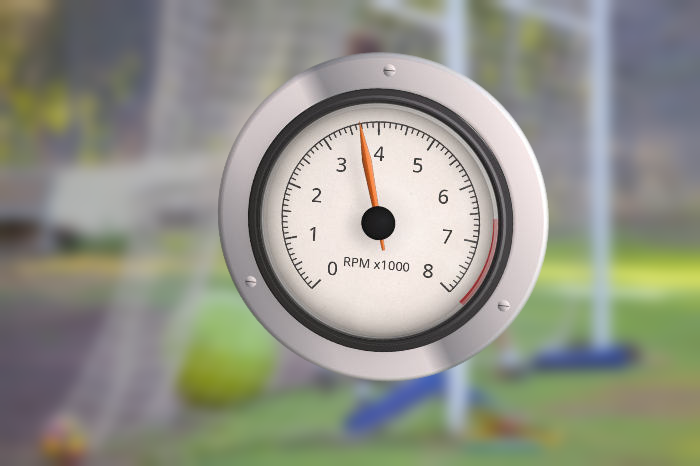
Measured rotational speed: 3700; rpm
